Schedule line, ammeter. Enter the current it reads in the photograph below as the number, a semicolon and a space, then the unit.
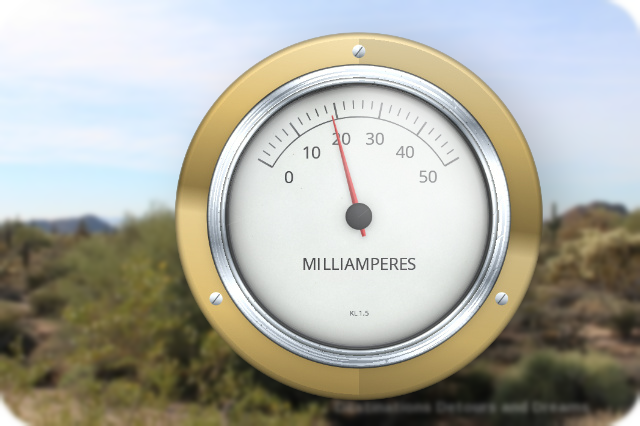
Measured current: 19; mA
